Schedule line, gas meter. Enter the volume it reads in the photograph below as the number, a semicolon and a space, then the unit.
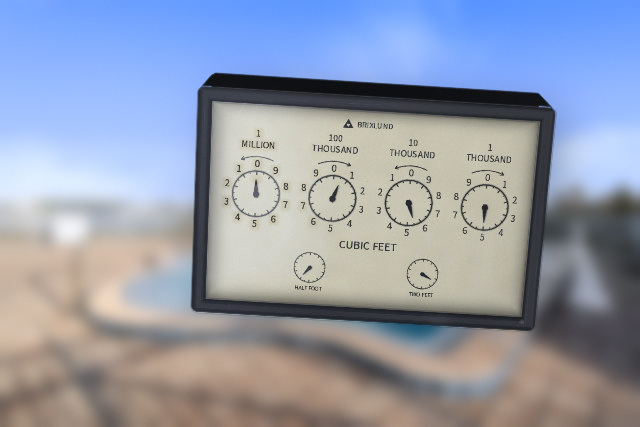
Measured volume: 5500; ft³
